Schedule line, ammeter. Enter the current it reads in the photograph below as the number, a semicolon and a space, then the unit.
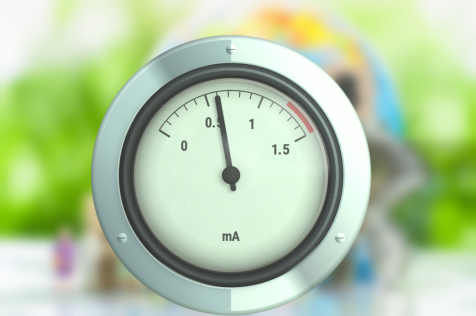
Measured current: 0.6; mA
